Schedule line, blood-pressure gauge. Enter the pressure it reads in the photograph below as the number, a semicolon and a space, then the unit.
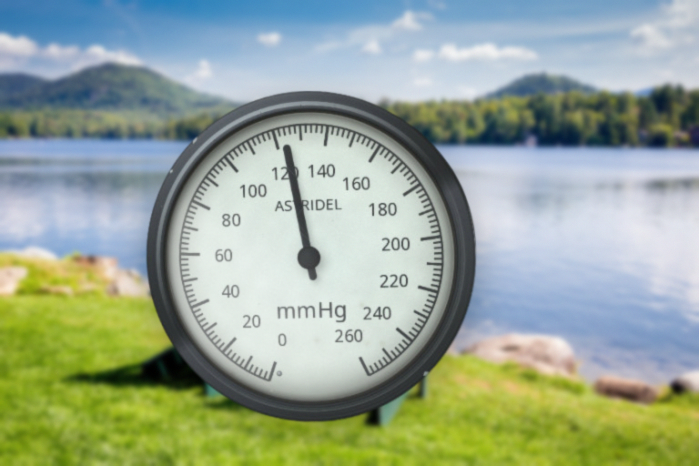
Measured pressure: 124; mmHg
